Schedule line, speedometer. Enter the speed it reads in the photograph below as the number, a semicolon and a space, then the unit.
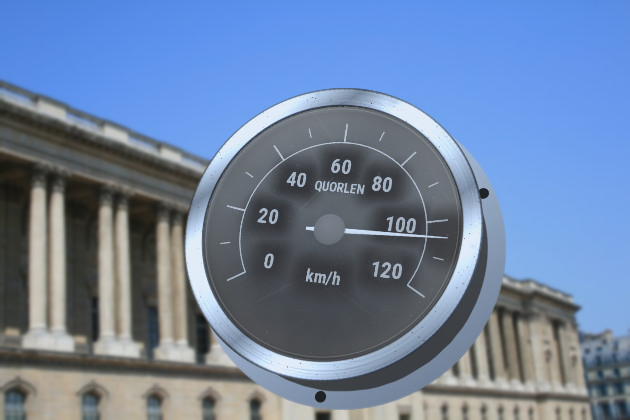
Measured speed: 105; km/h
